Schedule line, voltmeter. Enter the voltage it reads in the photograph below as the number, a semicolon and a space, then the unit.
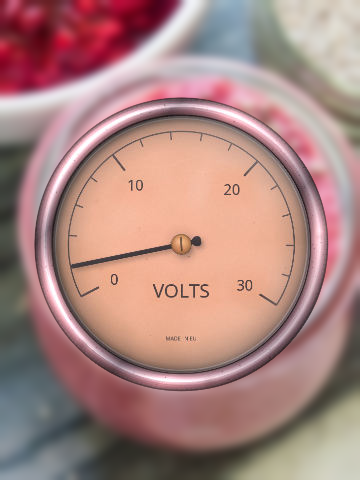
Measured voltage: 2; V
